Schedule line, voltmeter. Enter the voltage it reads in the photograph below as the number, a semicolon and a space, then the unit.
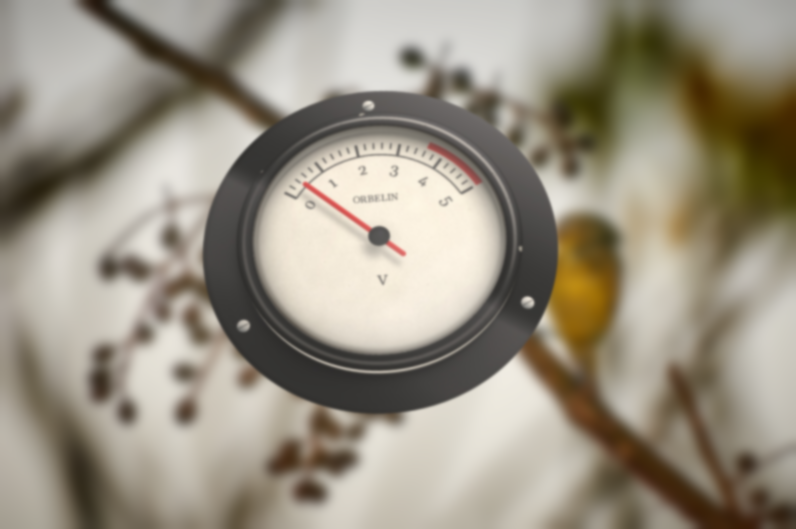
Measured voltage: 0.4; V
